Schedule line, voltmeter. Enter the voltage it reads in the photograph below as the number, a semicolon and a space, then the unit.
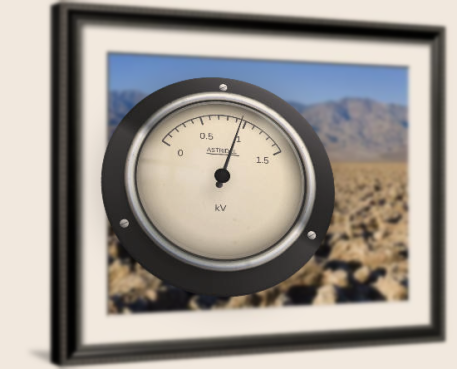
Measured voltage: 0.95; kV
